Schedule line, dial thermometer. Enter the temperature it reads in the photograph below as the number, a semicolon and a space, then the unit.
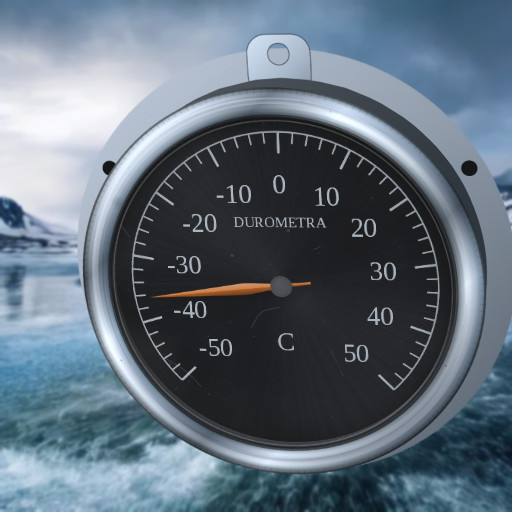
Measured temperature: -36; °C
